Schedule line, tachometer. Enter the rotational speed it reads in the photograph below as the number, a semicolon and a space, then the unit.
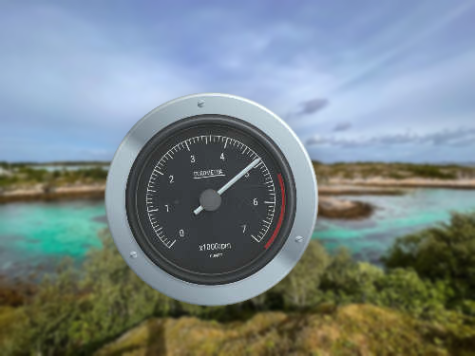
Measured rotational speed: 4900; rpm
